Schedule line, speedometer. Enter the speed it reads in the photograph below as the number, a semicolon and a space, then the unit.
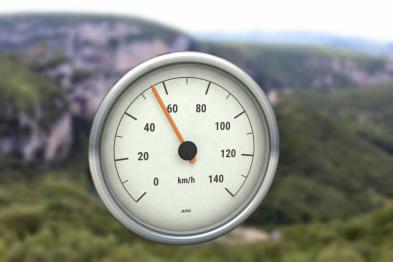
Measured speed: 55; km/h
